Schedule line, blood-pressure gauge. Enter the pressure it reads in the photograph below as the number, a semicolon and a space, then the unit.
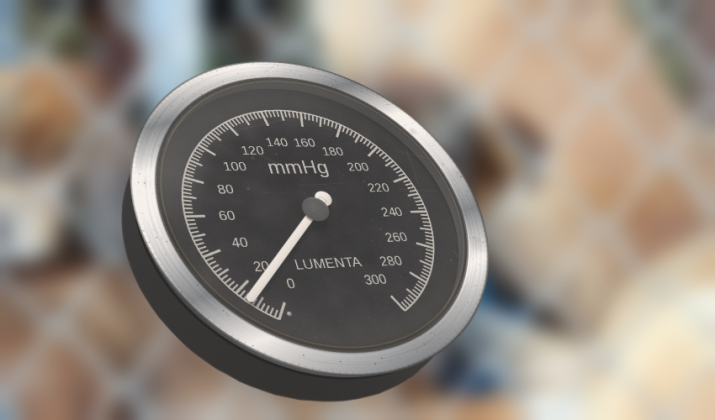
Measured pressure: 14; mmHg
